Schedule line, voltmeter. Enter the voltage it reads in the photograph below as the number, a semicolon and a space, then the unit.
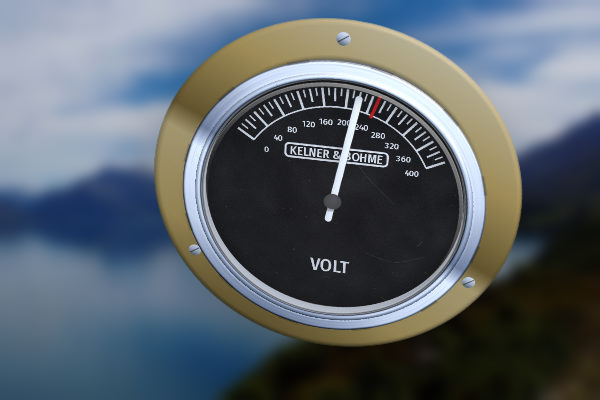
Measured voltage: 220; V
